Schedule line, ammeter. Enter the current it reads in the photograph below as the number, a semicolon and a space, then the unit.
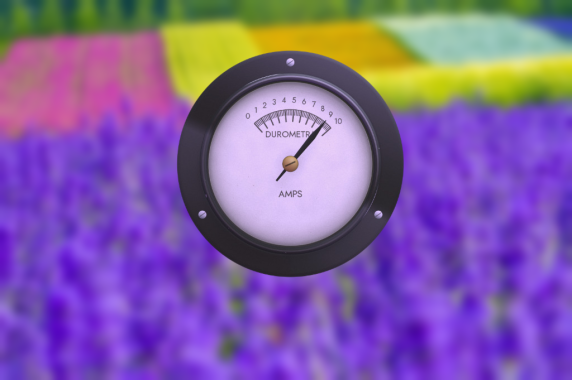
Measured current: 9; A
